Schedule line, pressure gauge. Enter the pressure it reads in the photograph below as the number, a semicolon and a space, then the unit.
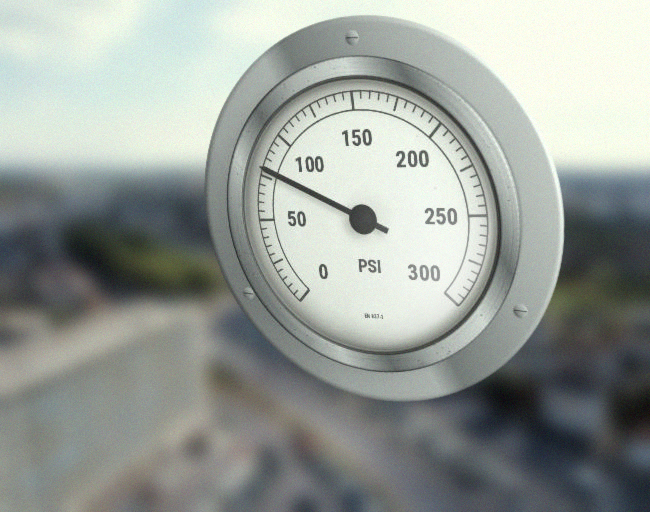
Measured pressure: 80; psi
